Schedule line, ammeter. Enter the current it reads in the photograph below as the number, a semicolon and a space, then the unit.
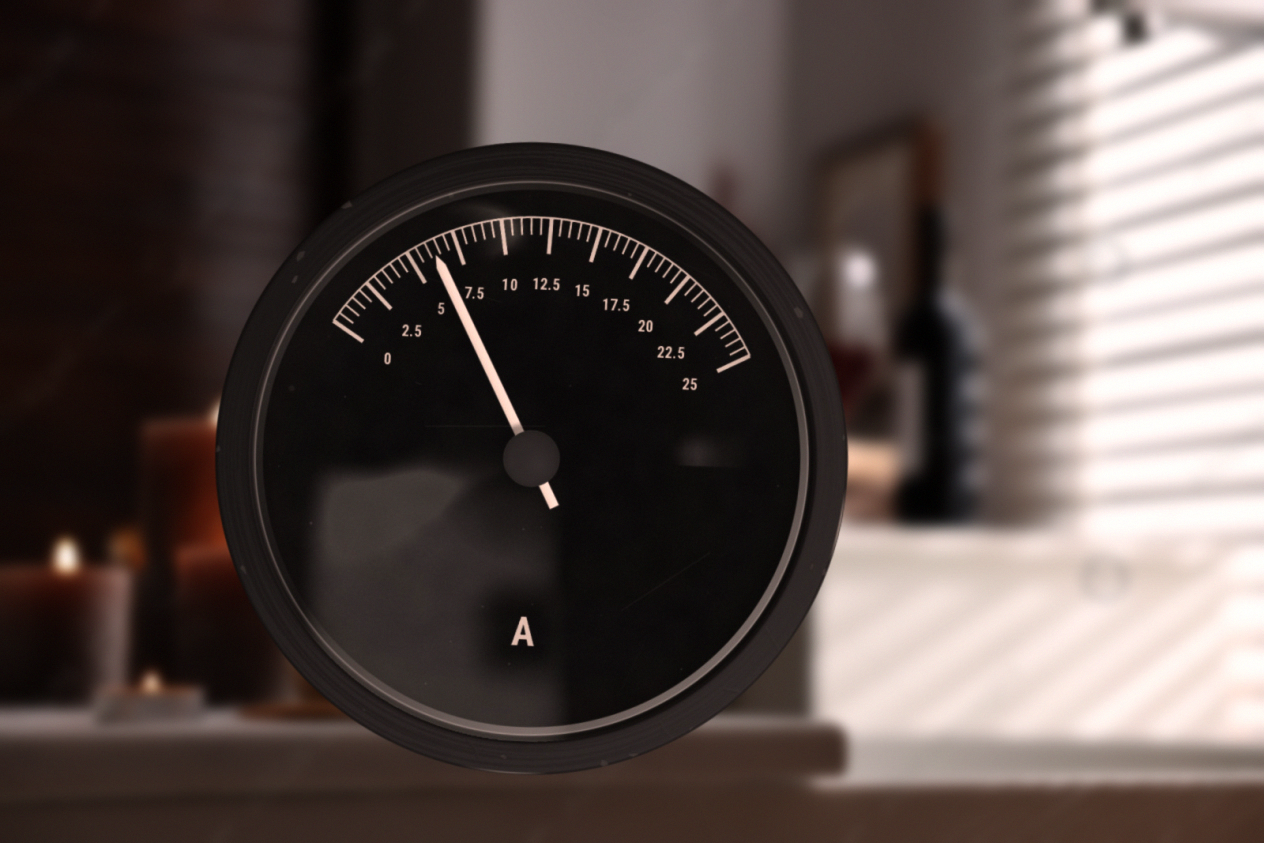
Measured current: 6.25; A
